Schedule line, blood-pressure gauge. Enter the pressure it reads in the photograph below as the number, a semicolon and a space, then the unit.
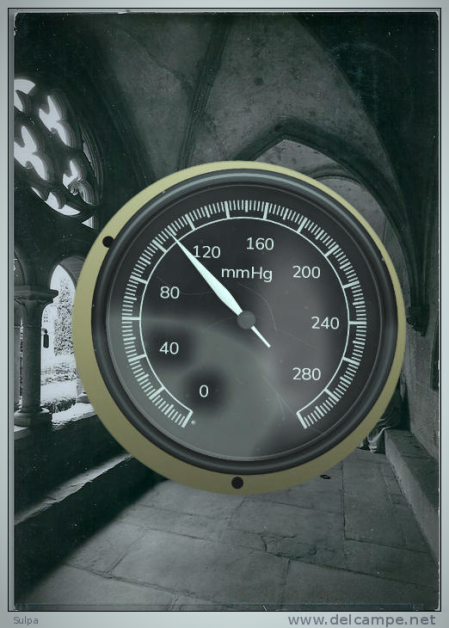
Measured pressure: 108; mmHg
